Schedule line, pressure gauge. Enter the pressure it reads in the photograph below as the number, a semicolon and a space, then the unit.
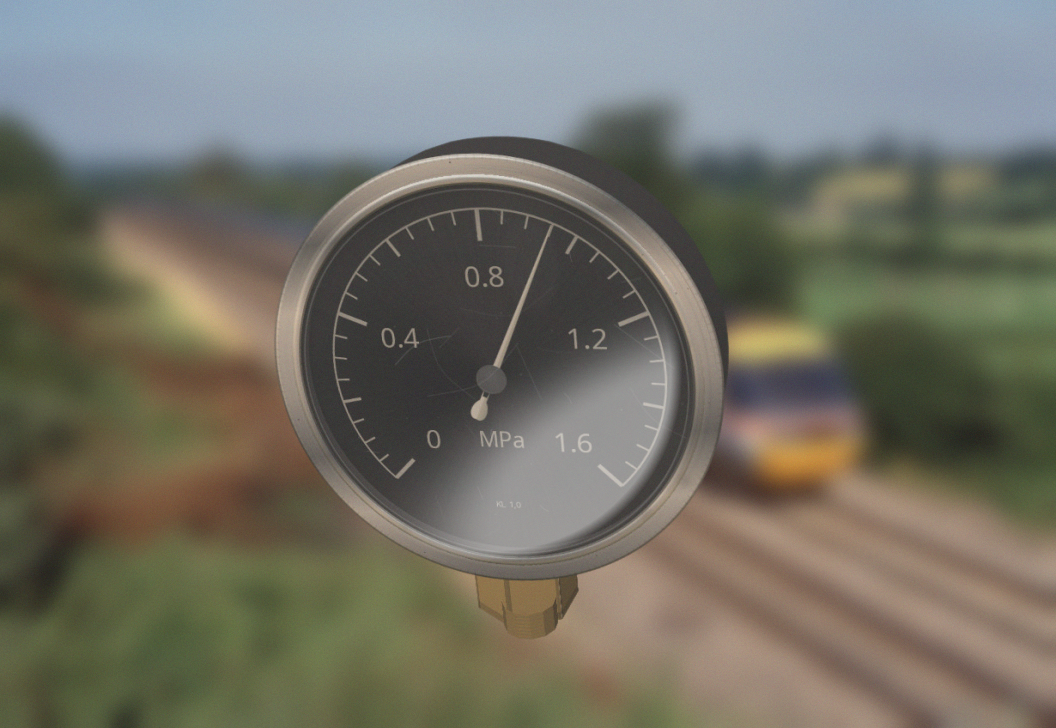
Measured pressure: 0.95; MPa
